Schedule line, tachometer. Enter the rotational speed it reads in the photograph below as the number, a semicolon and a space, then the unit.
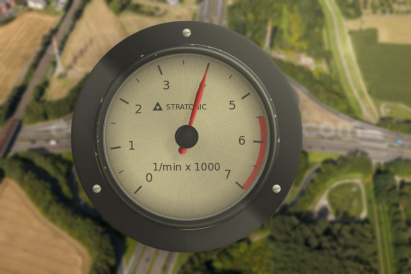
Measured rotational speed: 4000; rpm
